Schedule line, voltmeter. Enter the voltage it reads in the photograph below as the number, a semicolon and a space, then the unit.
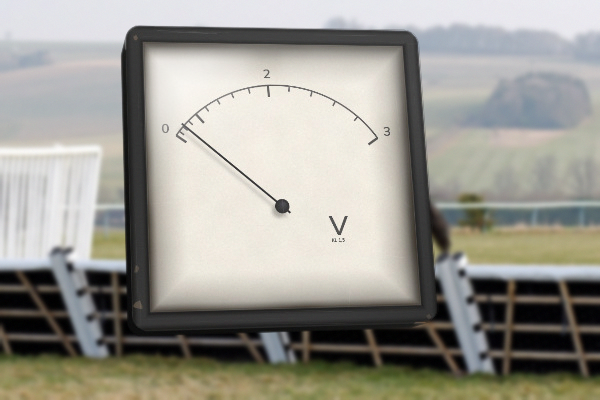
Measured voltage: 0.6; V
